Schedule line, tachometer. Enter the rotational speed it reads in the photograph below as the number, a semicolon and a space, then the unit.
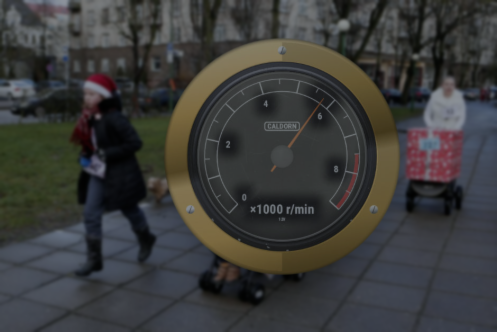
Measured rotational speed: 5750; rpm
